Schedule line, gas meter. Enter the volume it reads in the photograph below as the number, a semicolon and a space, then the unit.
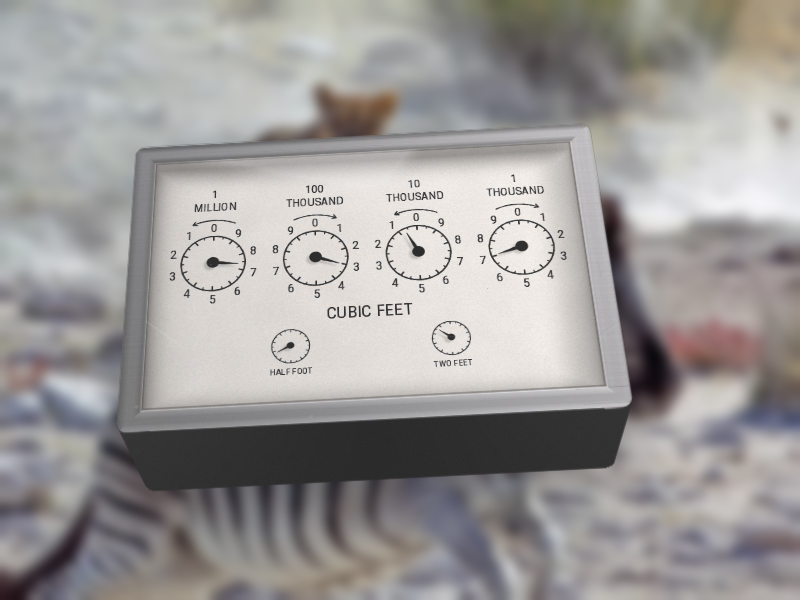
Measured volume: 730700; ft³
